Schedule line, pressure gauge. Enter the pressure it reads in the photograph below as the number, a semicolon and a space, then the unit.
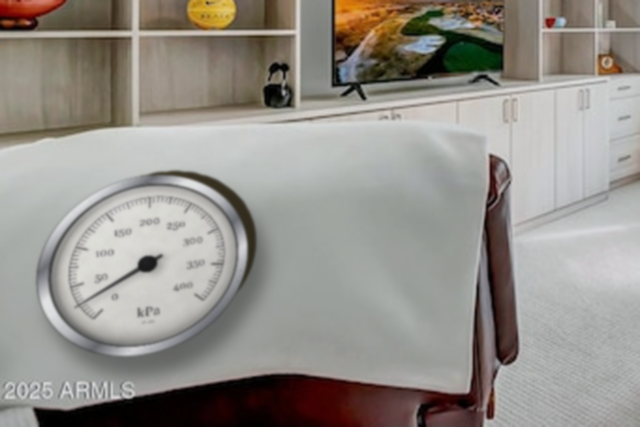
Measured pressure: 25; kPa
